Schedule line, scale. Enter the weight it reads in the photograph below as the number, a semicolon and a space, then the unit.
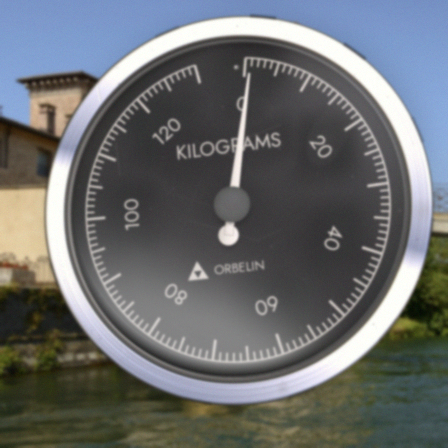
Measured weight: 1; kg
